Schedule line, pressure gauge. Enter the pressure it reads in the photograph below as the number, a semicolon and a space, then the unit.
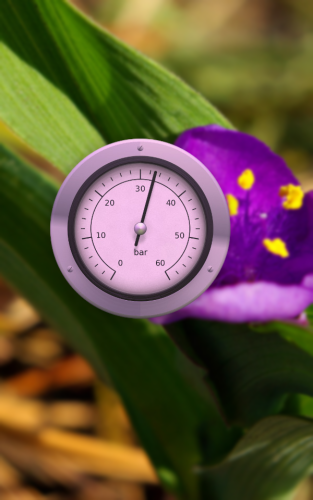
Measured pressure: 33; bar
